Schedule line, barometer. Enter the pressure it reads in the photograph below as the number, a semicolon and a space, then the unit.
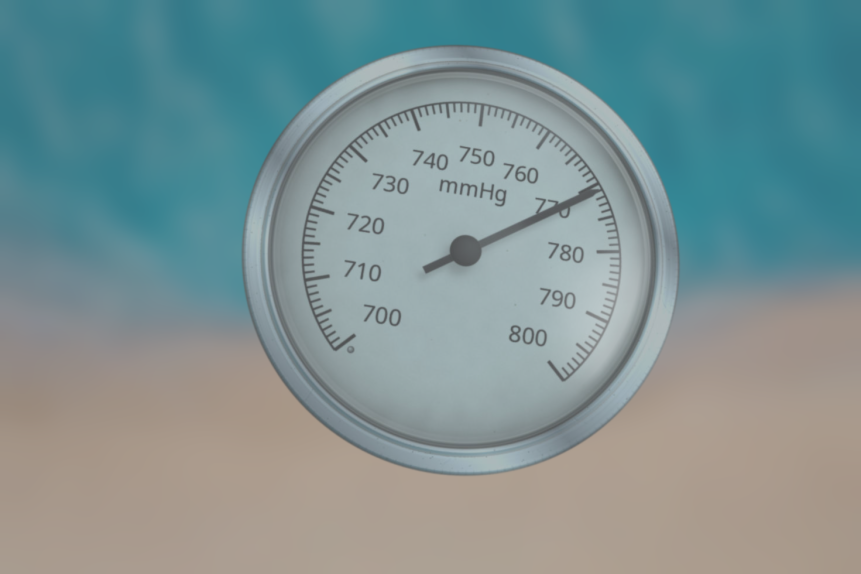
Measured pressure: 771; mmHg
